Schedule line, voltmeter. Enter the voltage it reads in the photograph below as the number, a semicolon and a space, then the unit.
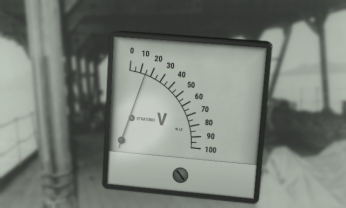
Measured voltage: 15; V
